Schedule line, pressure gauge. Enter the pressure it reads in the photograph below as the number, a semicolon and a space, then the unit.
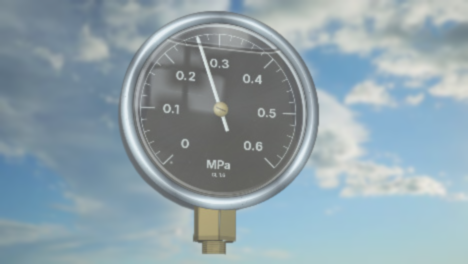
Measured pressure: 0.26; MPa
